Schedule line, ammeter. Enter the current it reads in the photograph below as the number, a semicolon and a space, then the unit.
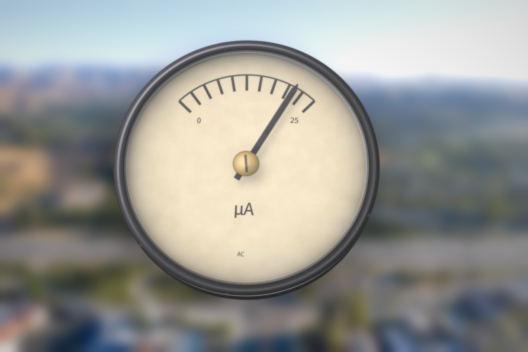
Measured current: 21.25; µA
